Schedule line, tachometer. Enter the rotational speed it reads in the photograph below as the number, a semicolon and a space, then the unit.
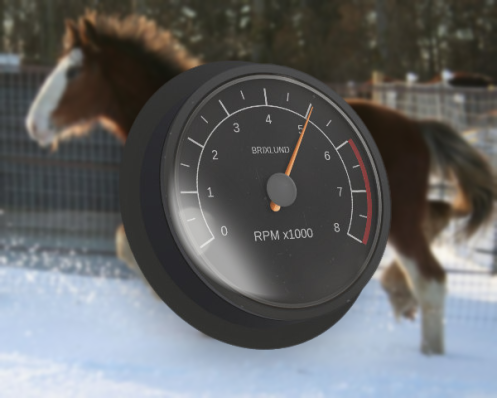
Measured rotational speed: 5000; rpm
